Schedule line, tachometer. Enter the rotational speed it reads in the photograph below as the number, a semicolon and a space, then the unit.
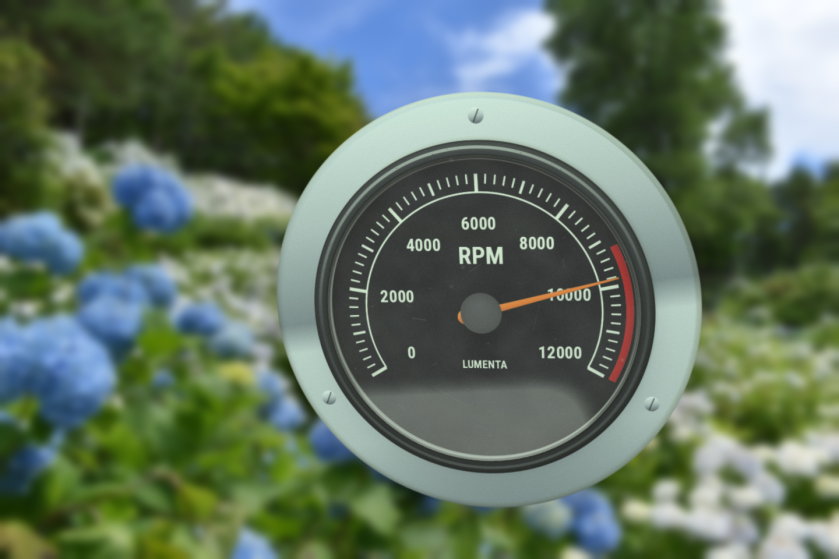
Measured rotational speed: 9800; rpm
